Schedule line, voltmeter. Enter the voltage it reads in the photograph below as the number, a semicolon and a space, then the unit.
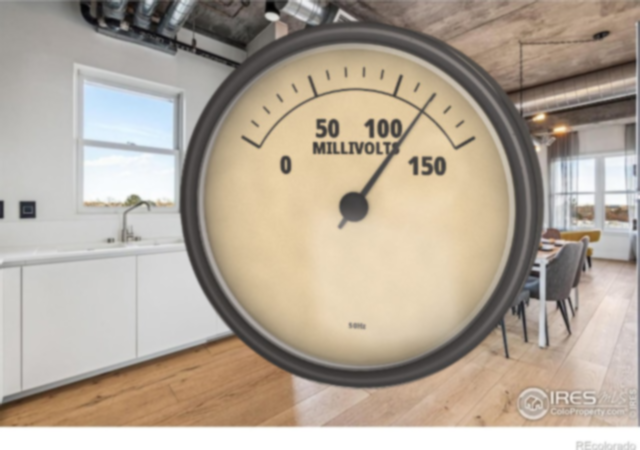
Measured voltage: 120; mV
